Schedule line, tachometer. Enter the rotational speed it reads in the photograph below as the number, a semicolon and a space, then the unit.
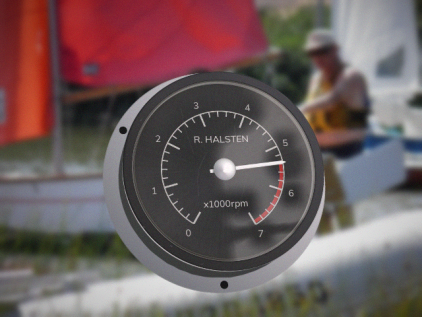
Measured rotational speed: 5400; rpm
